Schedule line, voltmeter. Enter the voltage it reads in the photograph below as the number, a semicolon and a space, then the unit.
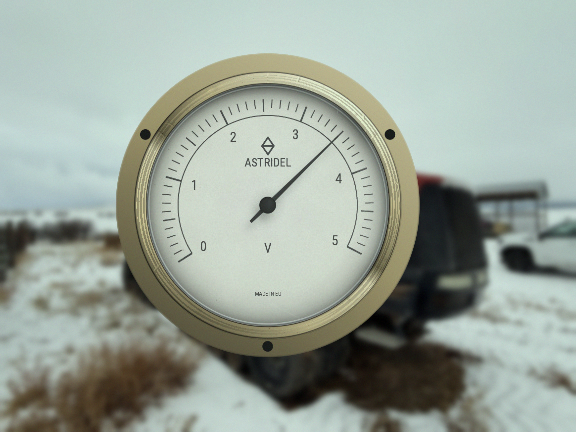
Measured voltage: 3.5; V
